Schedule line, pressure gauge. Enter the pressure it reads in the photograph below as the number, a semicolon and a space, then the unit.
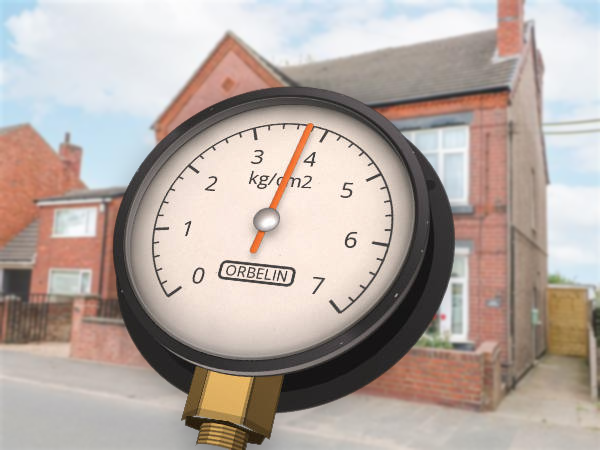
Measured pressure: 3.8; kg/cm²
